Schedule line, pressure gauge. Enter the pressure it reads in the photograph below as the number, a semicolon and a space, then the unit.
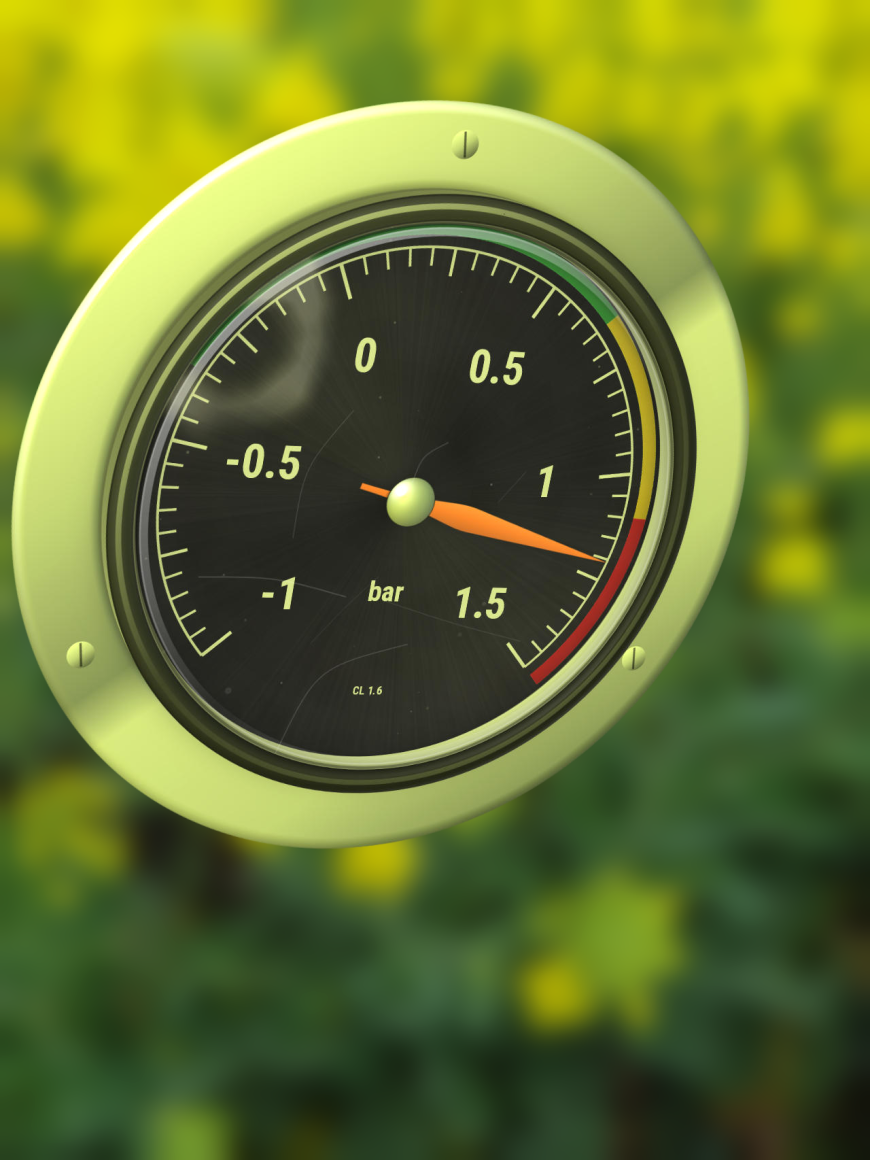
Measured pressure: 1.2; bar
